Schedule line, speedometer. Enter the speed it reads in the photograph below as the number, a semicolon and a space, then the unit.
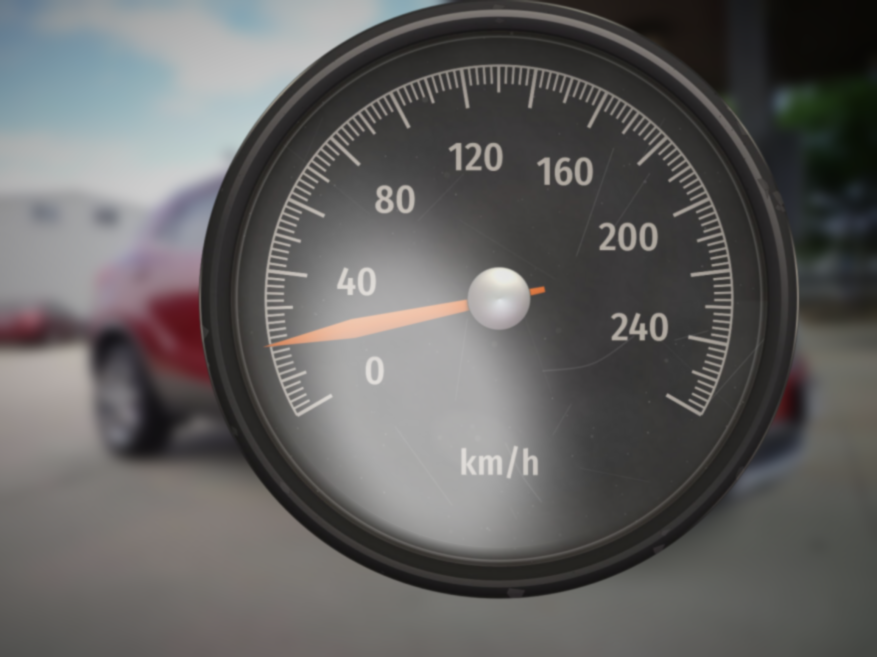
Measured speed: 20; km/h
